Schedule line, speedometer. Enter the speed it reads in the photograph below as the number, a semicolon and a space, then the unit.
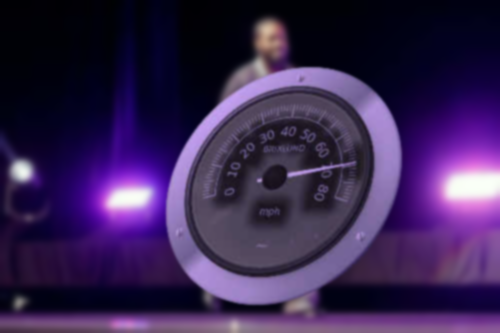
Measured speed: 70; mph
